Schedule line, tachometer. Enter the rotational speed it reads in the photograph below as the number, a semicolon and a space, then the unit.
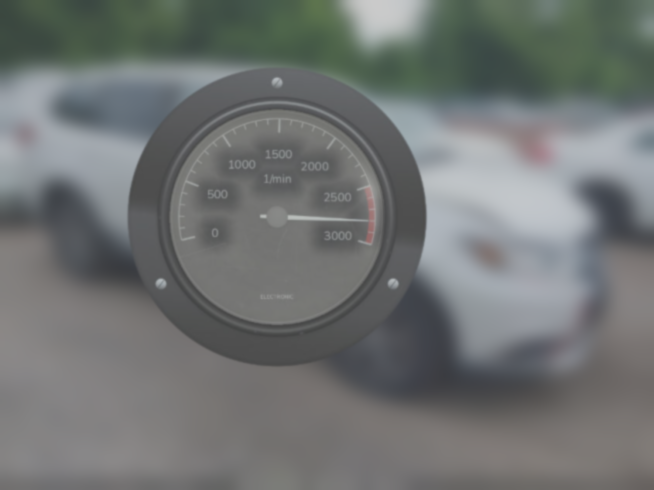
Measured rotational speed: 2800; rpm
